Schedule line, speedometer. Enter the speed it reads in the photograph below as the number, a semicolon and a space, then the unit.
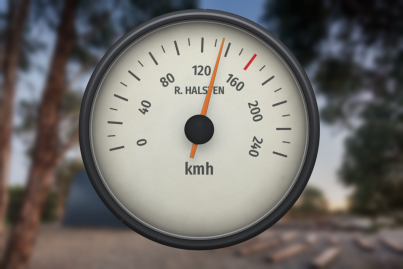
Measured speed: 135; km/h
